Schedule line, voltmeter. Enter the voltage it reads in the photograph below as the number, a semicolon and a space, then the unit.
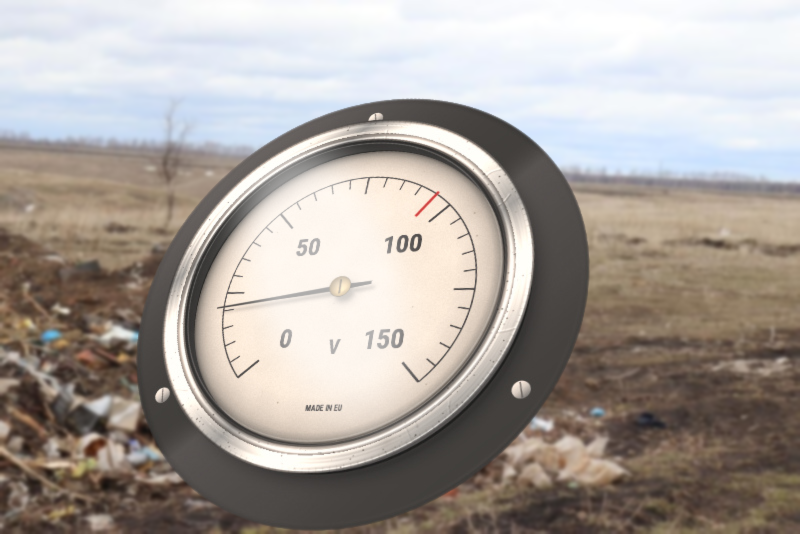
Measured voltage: 20; V
